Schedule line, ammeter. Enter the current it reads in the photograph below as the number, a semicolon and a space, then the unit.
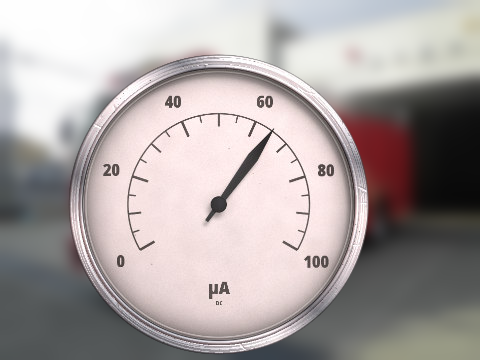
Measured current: 65; µA
